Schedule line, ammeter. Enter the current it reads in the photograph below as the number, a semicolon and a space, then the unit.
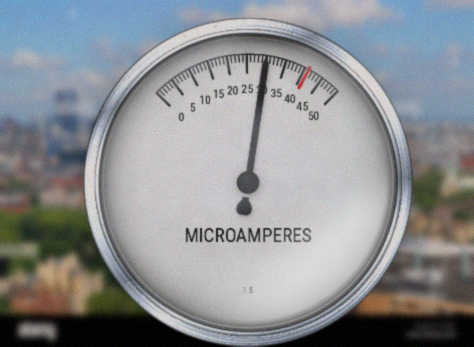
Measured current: 30; µA
